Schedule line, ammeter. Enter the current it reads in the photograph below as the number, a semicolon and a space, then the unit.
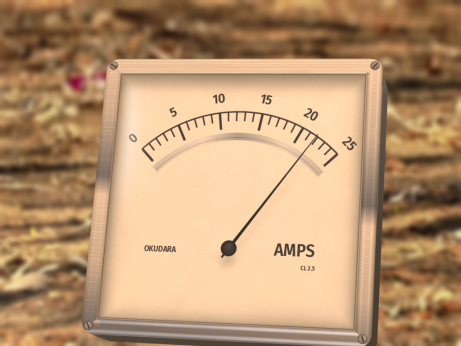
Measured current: 22; A
